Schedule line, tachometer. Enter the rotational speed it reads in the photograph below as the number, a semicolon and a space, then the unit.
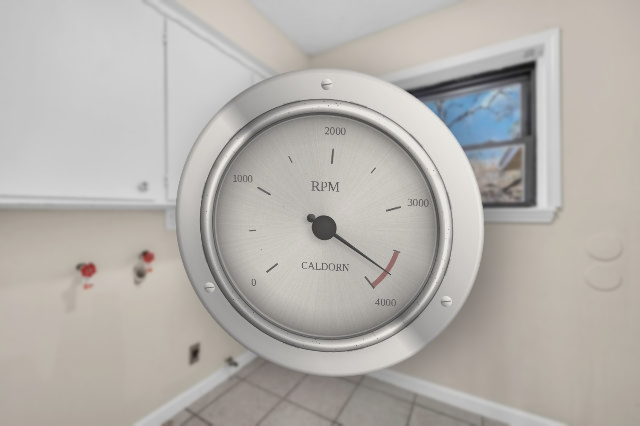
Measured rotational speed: 3750; rpm
